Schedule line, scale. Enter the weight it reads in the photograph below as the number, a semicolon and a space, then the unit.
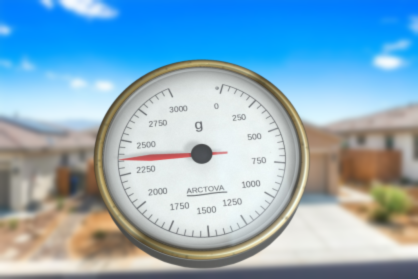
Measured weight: 2350; g
